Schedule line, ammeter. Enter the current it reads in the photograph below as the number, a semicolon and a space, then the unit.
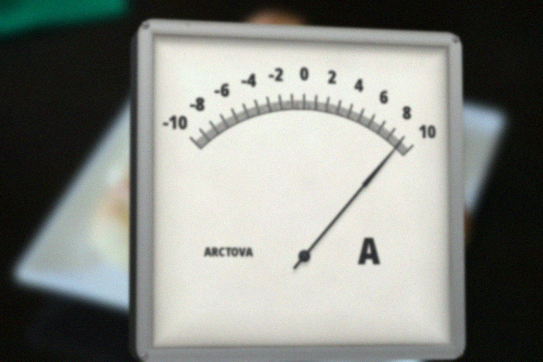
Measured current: 9; A
